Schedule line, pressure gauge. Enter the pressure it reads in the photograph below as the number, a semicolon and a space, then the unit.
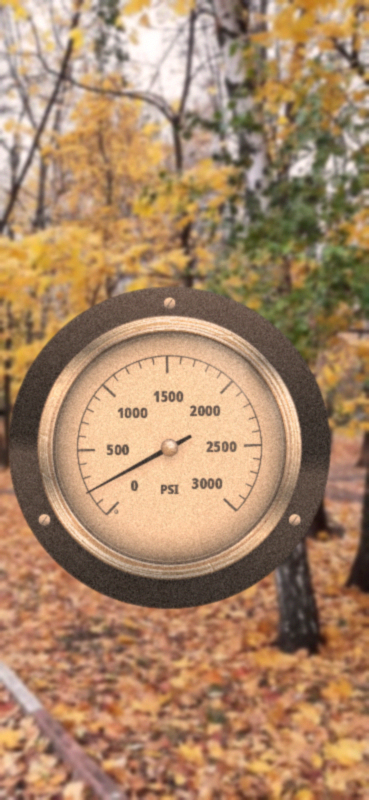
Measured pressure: 200; psi
